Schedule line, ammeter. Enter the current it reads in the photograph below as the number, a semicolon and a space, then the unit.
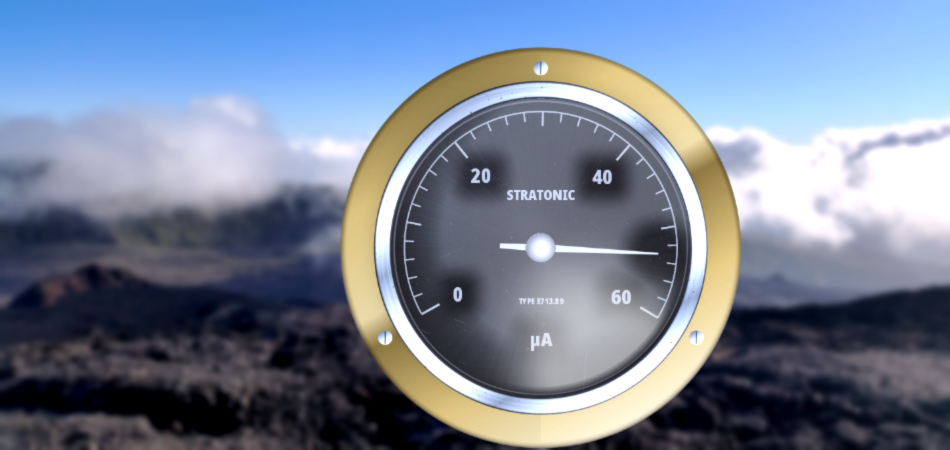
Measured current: 53; µA
